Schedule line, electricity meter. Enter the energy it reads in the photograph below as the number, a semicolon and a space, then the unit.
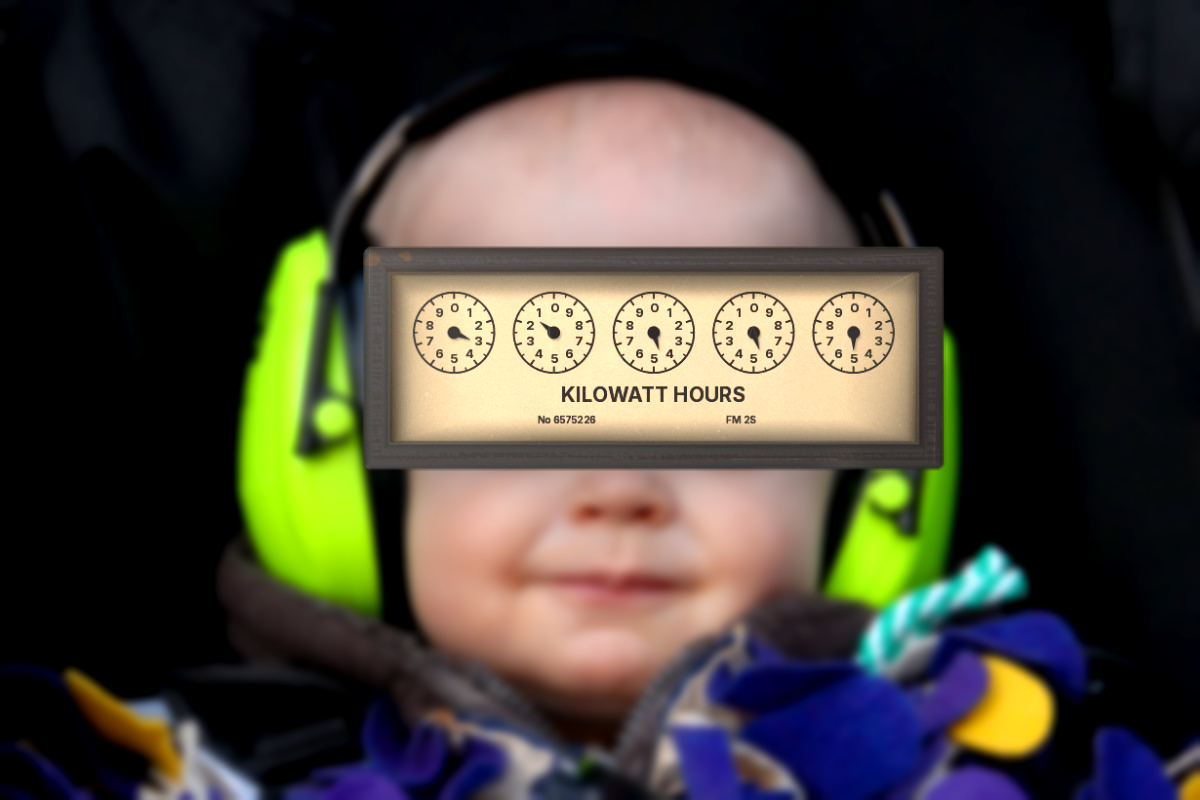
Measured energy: 31455; kWh
